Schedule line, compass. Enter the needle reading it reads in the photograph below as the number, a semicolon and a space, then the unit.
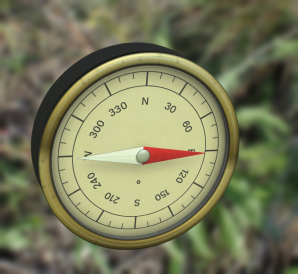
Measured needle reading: 90; °
